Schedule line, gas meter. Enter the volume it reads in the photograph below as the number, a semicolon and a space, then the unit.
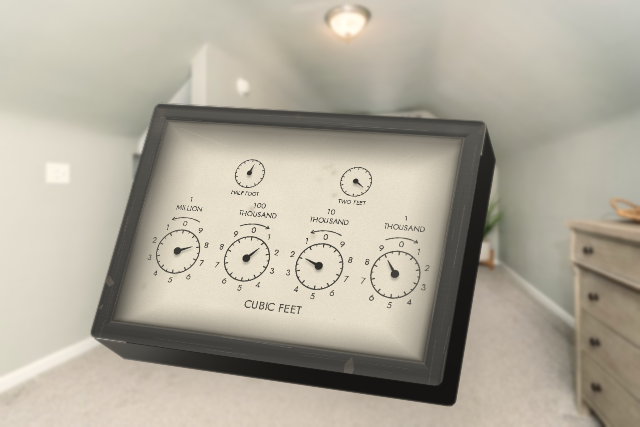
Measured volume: 811900; ft³
